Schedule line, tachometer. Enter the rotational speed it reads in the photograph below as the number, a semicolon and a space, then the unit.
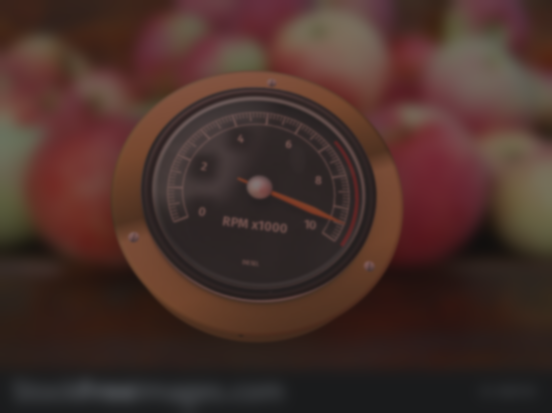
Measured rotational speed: 9500; rpm
